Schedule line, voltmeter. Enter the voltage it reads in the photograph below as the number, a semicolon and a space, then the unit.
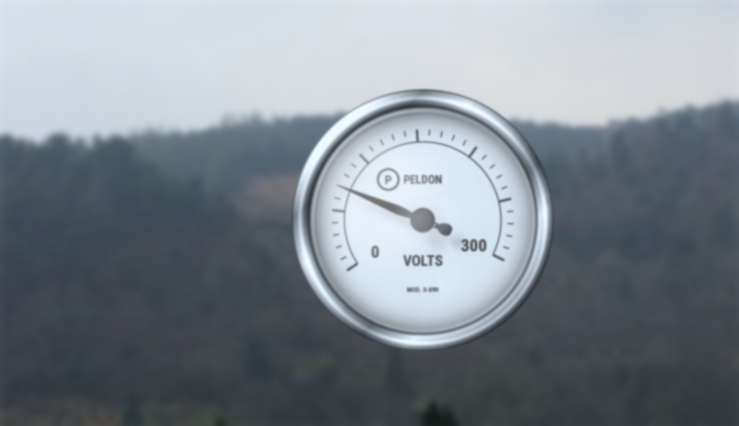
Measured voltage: 70; V
